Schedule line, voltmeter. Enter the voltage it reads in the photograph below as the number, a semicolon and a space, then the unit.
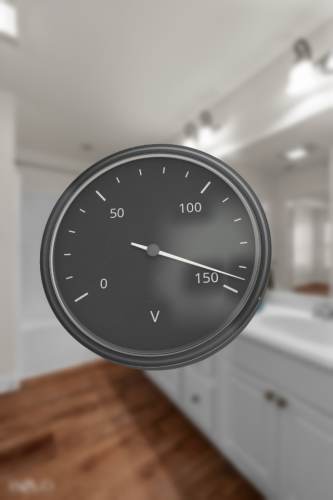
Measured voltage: 145; V
